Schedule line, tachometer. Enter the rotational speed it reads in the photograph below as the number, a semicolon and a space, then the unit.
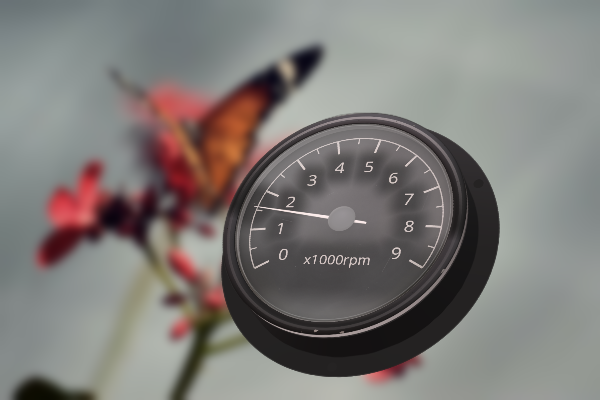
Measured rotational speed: 1500; rpm
